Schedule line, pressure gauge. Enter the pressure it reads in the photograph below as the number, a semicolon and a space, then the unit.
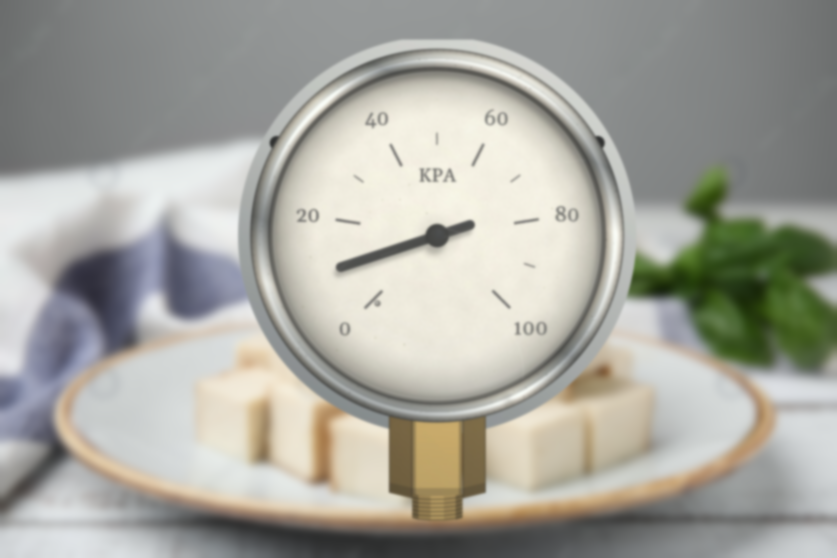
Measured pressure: 10; kPa
